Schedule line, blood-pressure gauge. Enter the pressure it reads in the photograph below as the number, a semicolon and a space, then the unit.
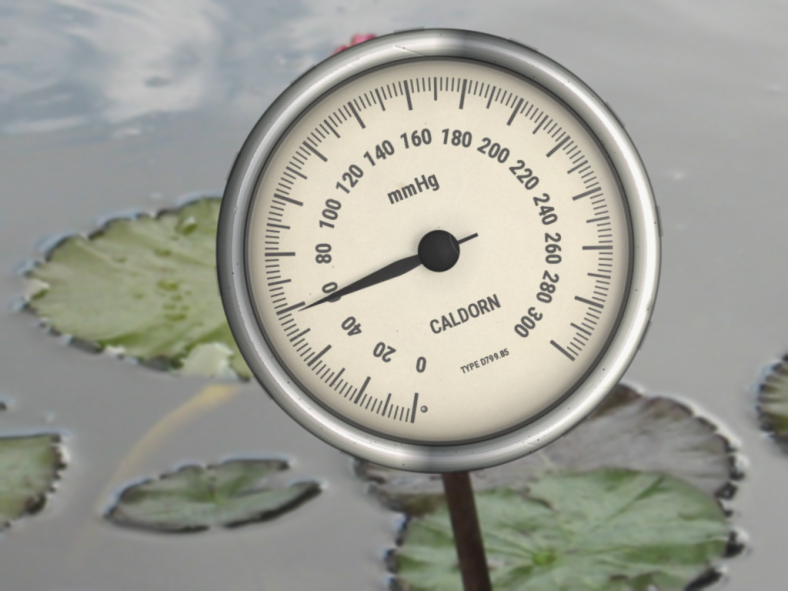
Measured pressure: 58; mmHg
